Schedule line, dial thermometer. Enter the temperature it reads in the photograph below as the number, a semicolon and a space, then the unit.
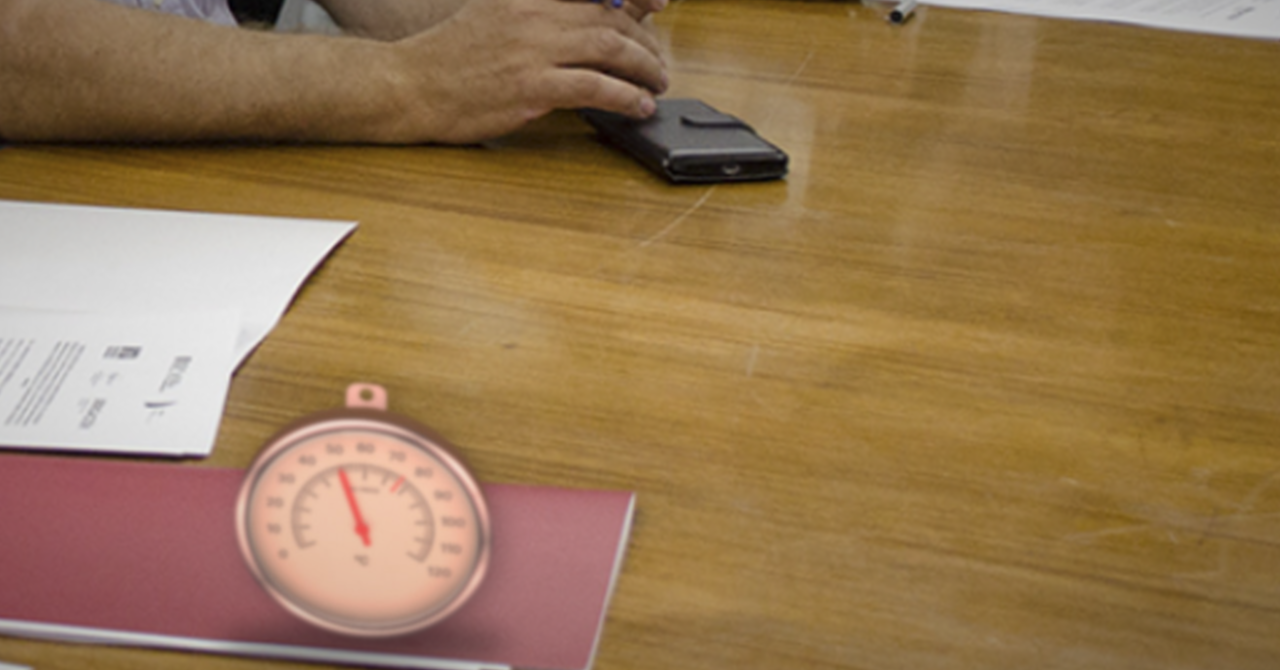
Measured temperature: 50; °C
